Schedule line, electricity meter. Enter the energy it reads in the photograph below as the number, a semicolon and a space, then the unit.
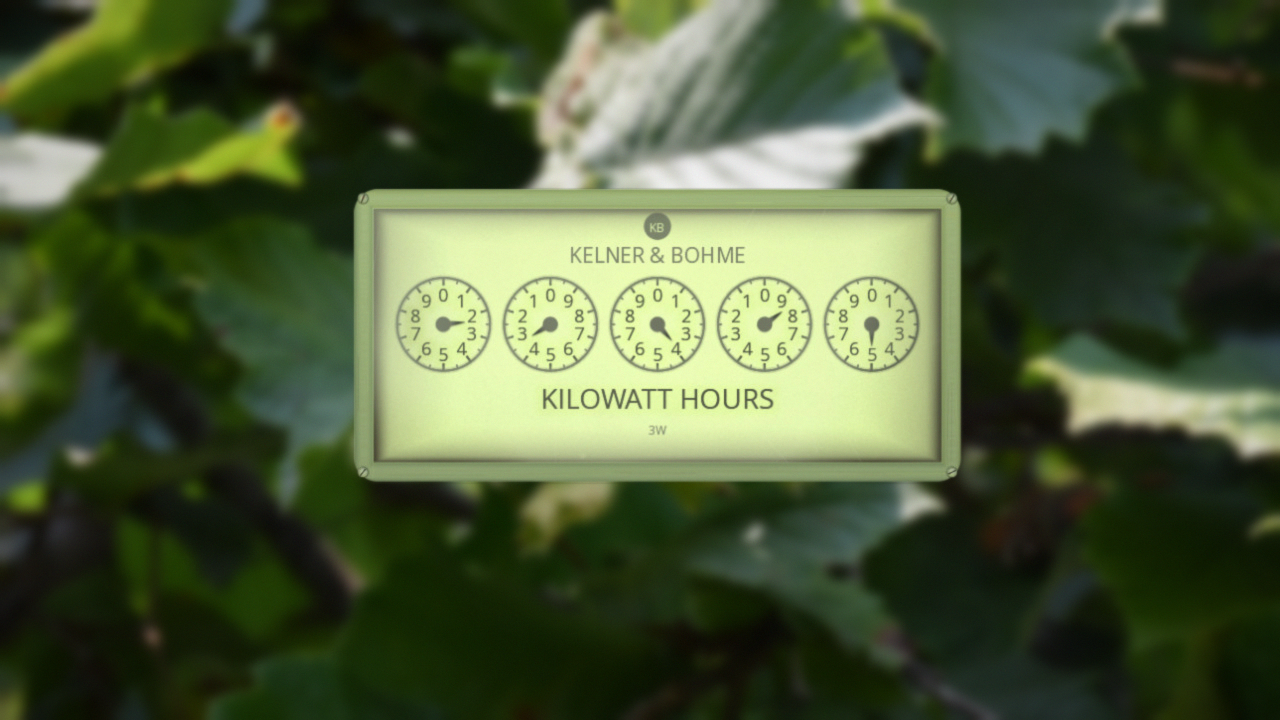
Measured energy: 23385; kWh
